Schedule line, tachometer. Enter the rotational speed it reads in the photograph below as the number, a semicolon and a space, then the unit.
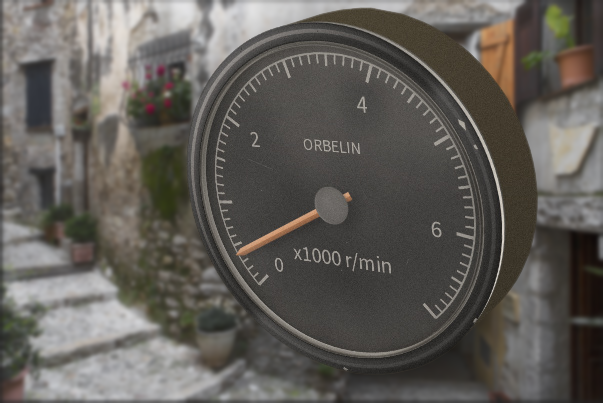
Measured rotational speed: 400; rpm
